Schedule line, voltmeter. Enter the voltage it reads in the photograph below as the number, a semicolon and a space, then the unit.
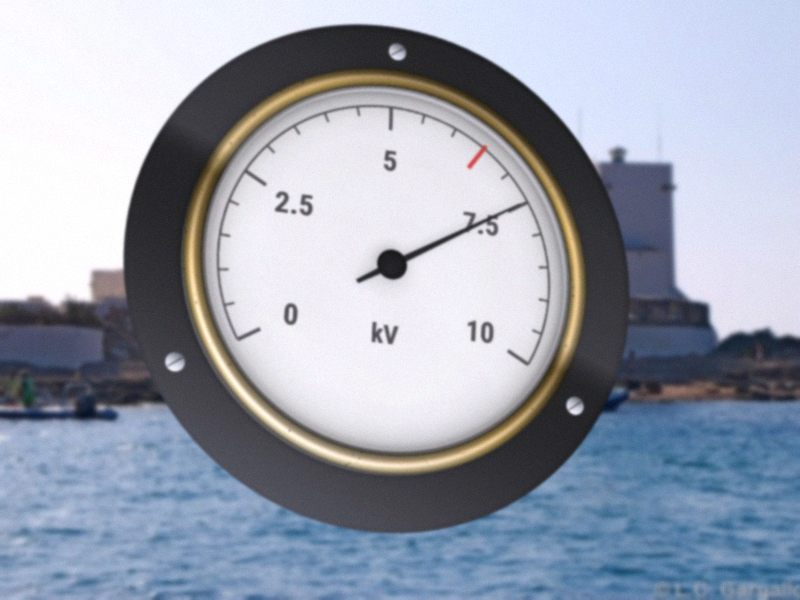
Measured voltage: 7.5; kV
